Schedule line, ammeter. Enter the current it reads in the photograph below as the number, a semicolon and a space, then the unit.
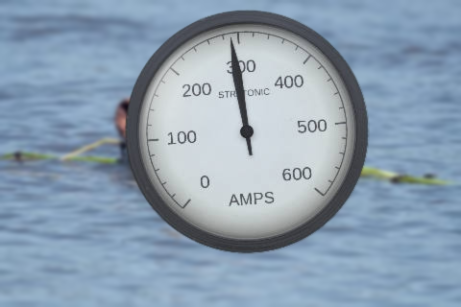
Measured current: 290; A
